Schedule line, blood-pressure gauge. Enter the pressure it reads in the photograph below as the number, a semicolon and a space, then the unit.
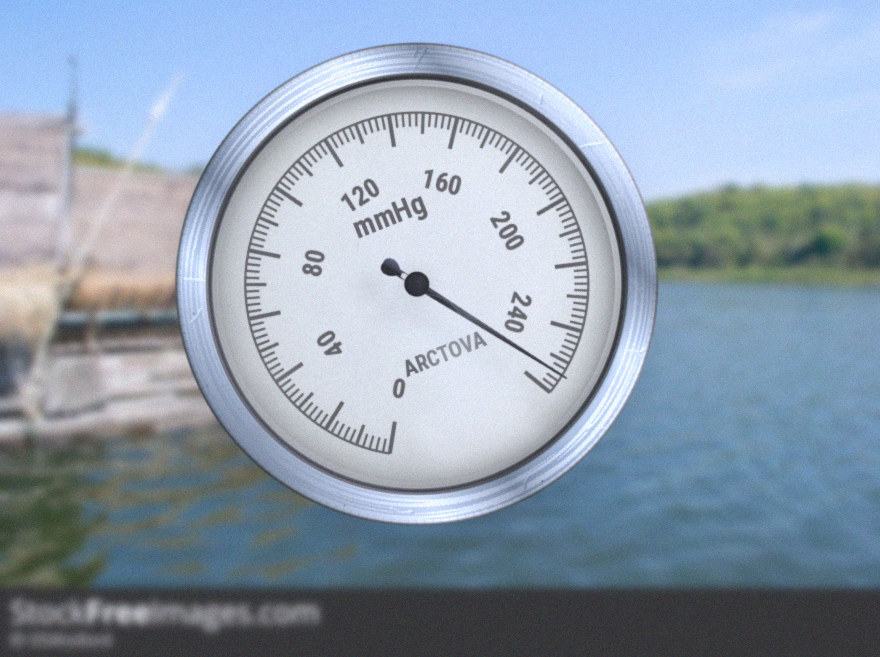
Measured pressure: 254; mmHg
